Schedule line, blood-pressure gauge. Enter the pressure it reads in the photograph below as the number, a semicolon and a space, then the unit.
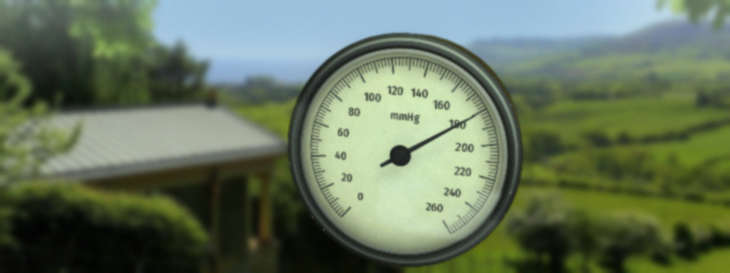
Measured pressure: 180; mmHg
